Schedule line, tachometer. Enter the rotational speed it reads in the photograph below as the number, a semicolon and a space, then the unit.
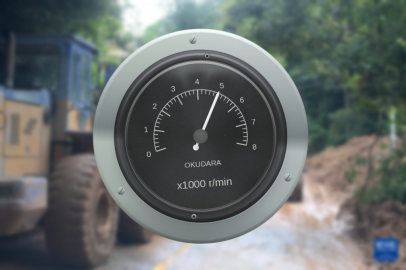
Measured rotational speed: 5000; rpm
